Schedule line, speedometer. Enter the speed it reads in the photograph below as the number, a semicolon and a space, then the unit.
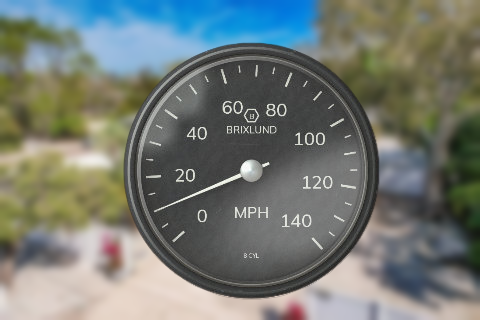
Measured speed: 10; mph
